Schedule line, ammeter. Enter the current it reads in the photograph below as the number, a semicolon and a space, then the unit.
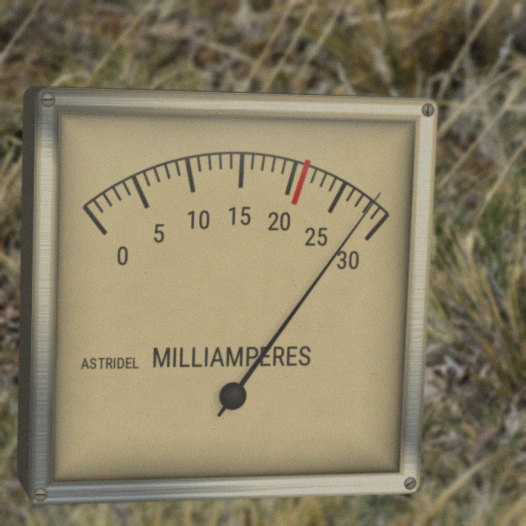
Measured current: 28; mA
